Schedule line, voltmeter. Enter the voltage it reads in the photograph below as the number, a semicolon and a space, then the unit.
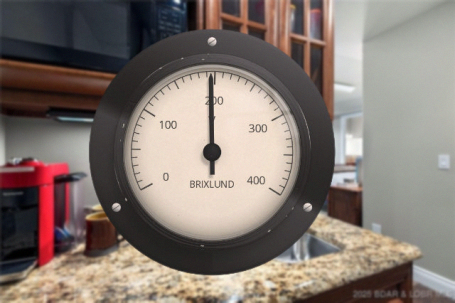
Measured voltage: 195; V
